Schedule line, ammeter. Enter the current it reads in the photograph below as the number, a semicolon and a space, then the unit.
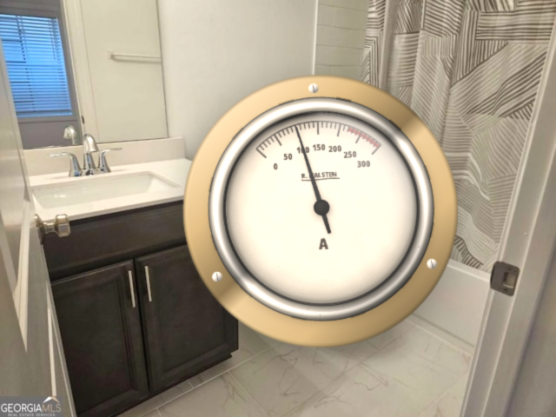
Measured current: 100; A
